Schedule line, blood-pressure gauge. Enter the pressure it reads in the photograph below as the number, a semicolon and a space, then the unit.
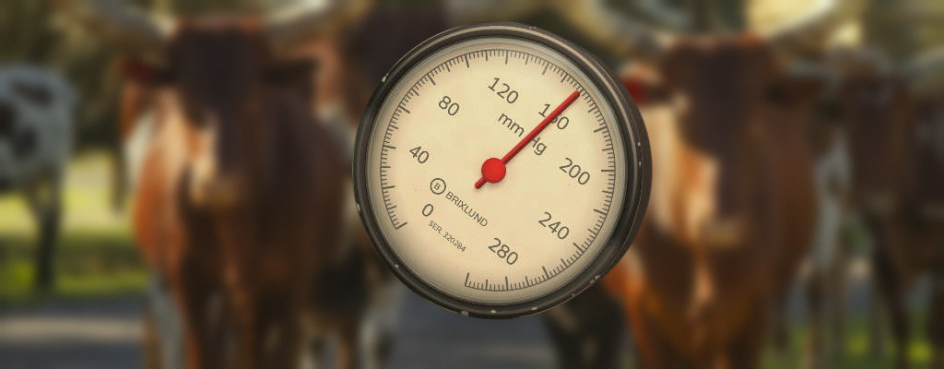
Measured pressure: 160; mmHg
